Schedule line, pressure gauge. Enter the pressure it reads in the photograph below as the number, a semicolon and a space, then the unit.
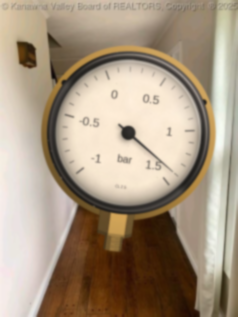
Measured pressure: 1.4; bar
